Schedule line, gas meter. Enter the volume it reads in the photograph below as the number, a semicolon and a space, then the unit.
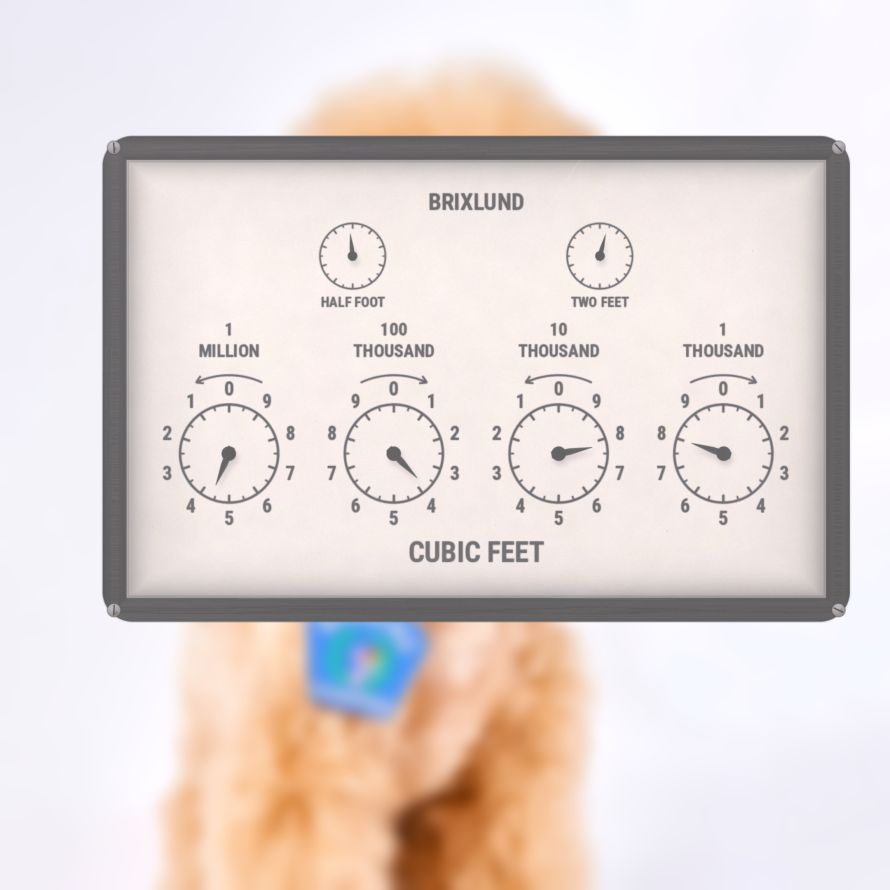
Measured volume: 437800; ft³
